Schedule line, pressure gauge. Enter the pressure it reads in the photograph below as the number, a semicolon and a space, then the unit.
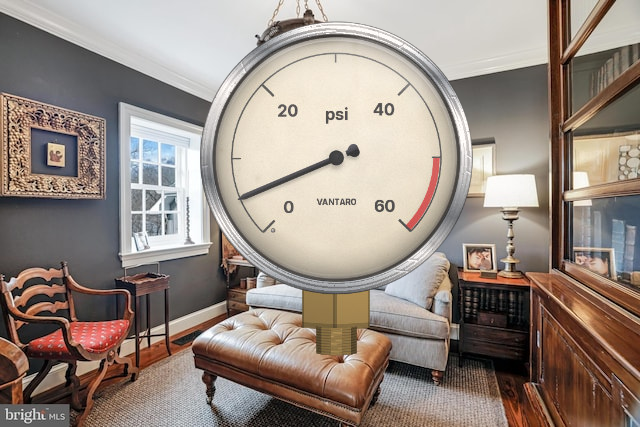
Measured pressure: 5; psi
